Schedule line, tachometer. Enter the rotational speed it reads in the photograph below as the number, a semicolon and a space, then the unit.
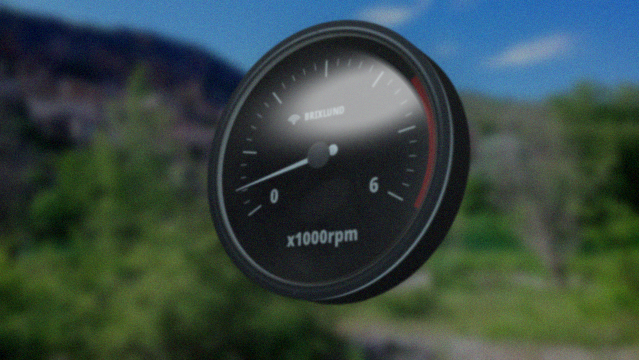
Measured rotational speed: 400; rpm
